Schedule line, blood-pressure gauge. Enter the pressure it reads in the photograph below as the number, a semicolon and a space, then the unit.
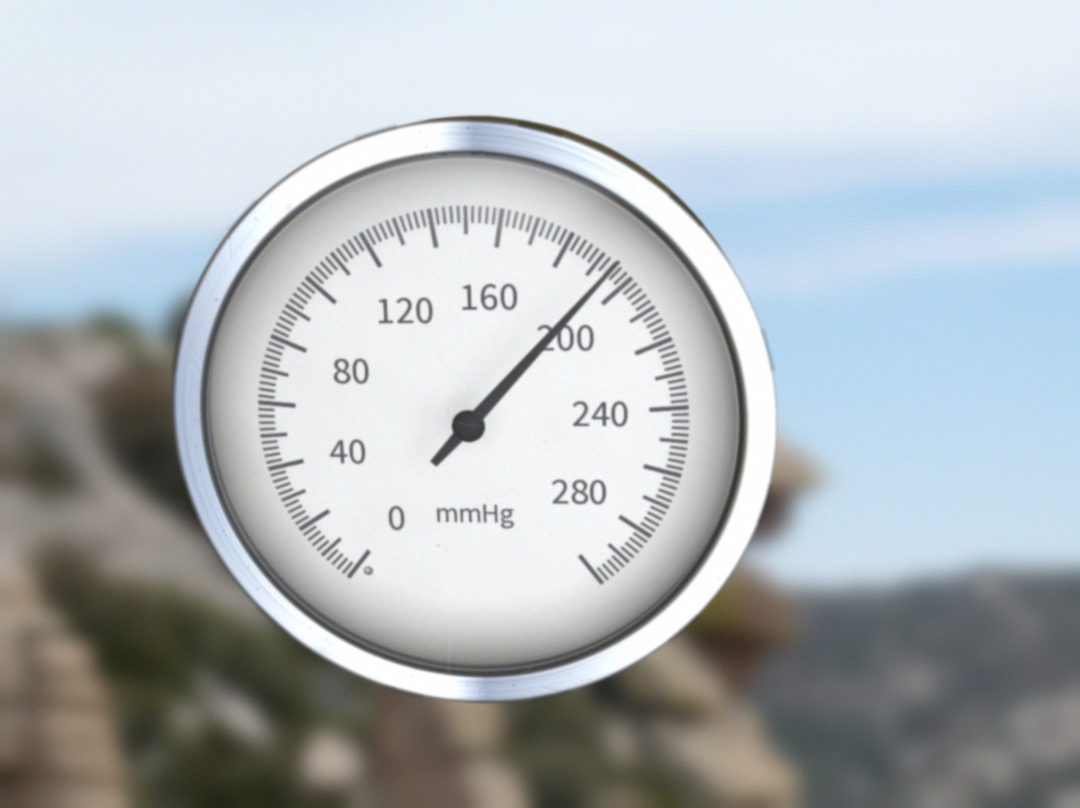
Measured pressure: 194; mmHg
